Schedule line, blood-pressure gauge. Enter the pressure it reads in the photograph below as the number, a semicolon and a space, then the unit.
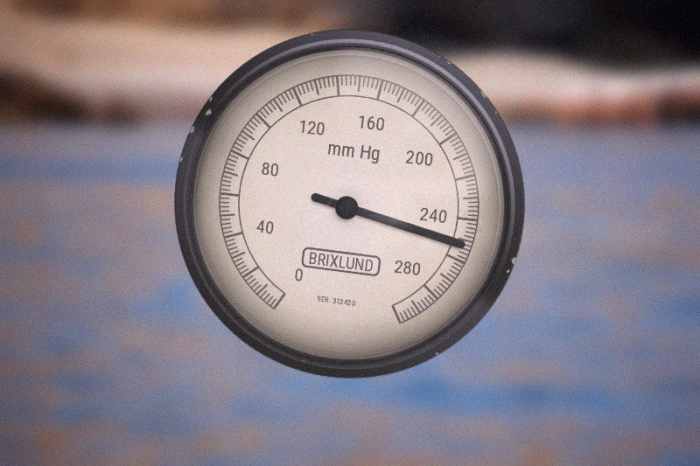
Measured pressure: 252; mmHg
